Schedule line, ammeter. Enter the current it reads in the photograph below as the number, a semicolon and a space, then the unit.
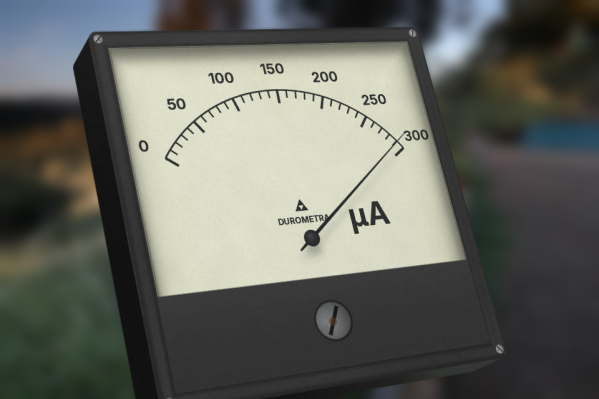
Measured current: 290; µA
